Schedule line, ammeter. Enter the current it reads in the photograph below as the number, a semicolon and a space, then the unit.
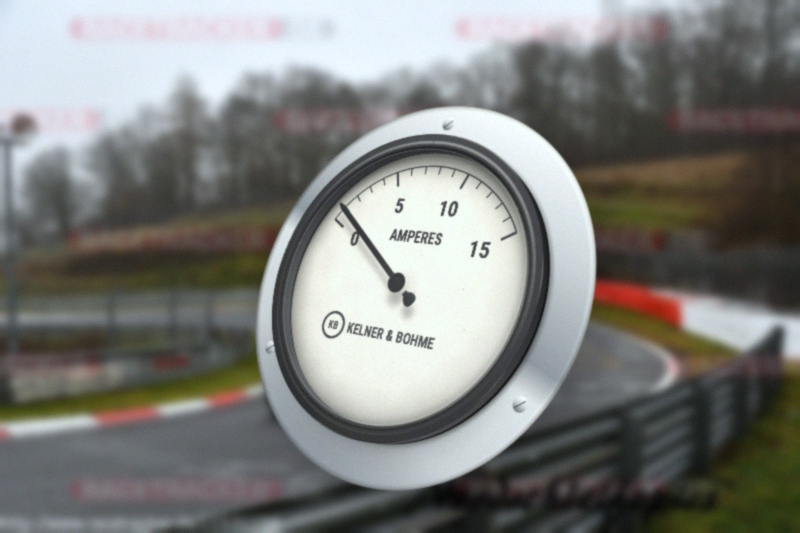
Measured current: 1; A
